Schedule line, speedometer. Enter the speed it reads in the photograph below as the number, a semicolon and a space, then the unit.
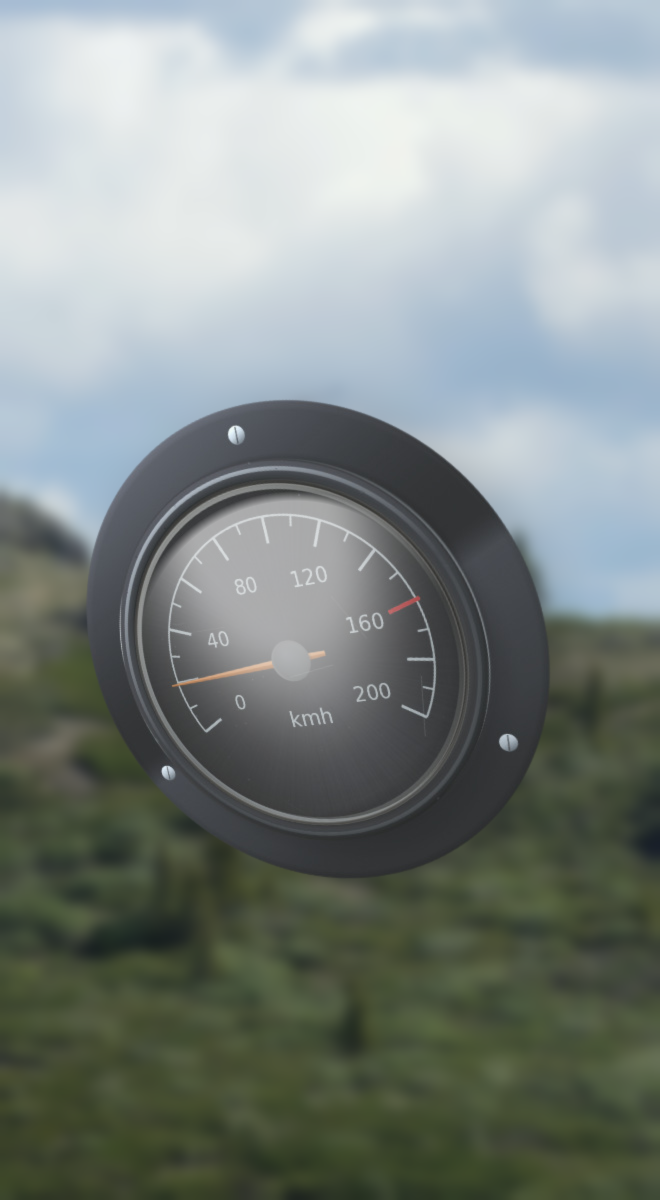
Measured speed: 20; km/h
